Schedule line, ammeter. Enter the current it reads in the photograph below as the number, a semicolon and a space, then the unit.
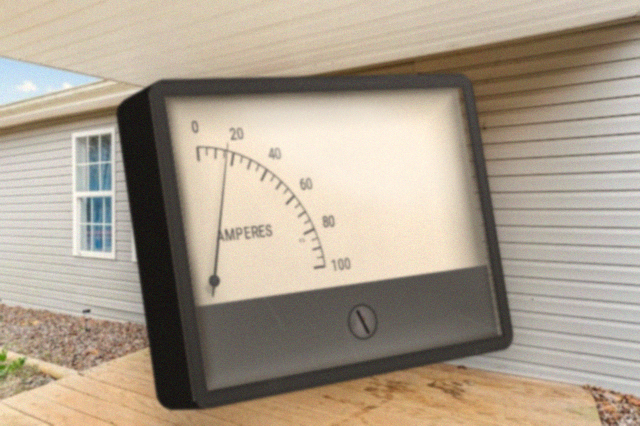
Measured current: 15; A
